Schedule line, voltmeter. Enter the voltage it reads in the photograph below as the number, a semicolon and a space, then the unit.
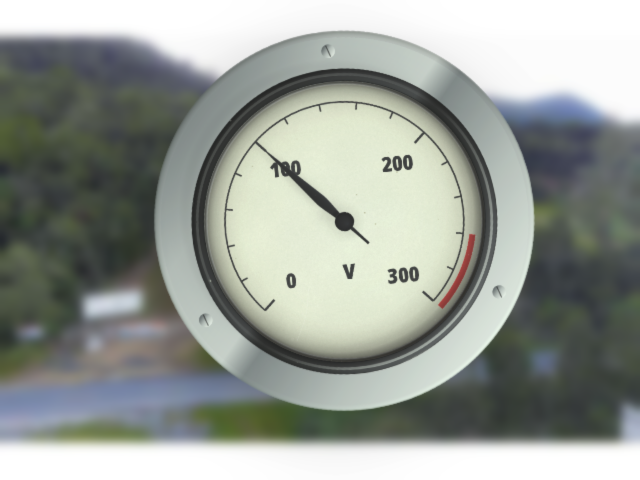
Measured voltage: 100; V
